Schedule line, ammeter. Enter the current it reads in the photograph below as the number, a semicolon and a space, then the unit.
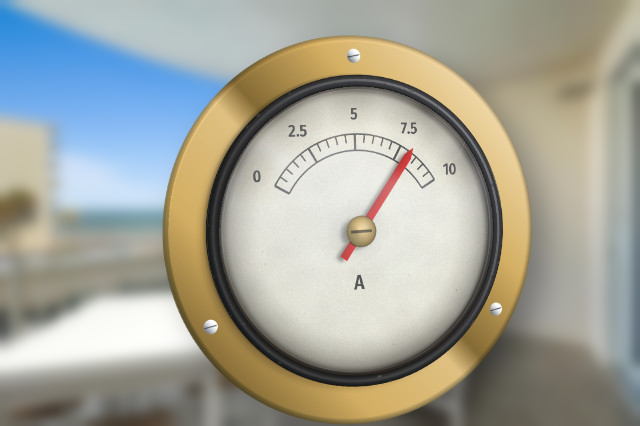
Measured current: 8; A
